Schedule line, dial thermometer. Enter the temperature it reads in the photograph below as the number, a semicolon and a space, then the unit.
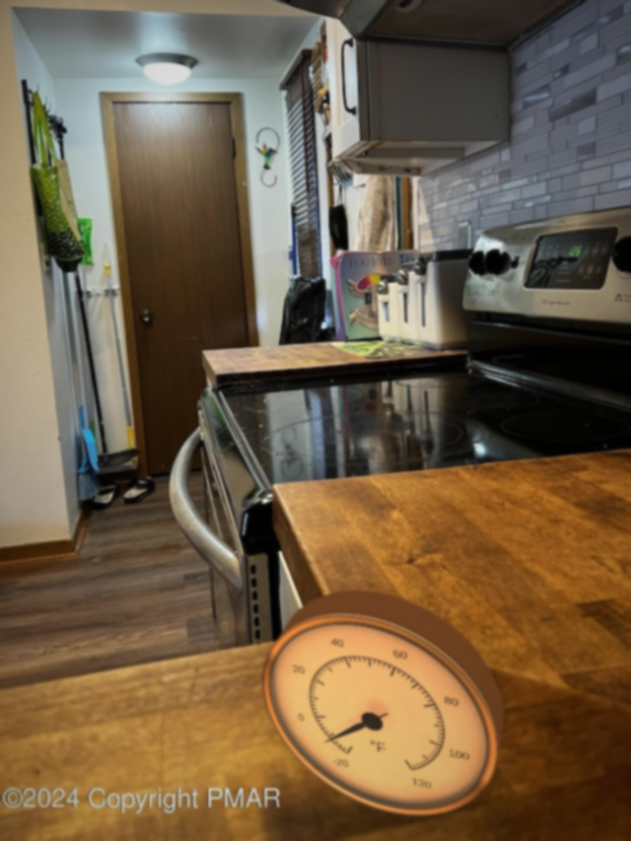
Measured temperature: -10; °F
